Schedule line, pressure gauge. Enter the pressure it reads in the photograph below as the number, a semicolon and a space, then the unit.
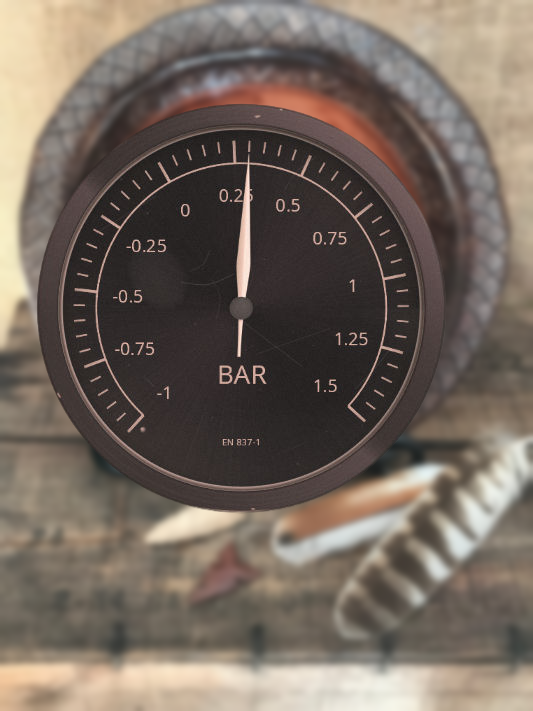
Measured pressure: 0.3; bar
